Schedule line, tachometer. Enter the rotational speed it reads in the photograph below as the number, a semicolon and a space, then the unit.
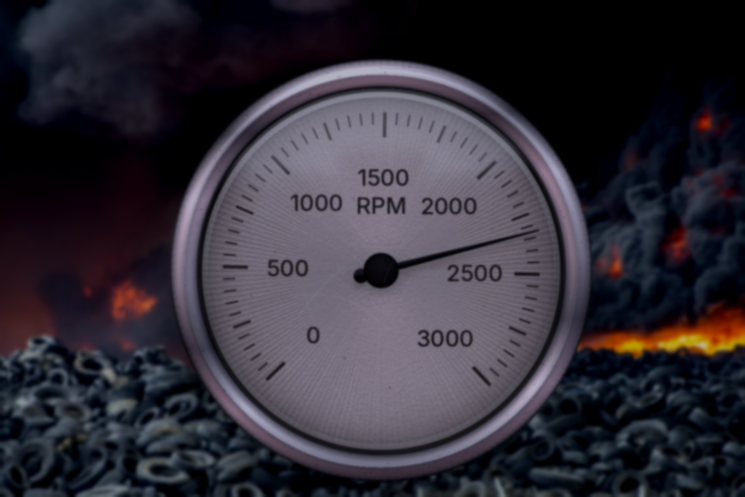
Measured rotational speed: 2325; rpm
